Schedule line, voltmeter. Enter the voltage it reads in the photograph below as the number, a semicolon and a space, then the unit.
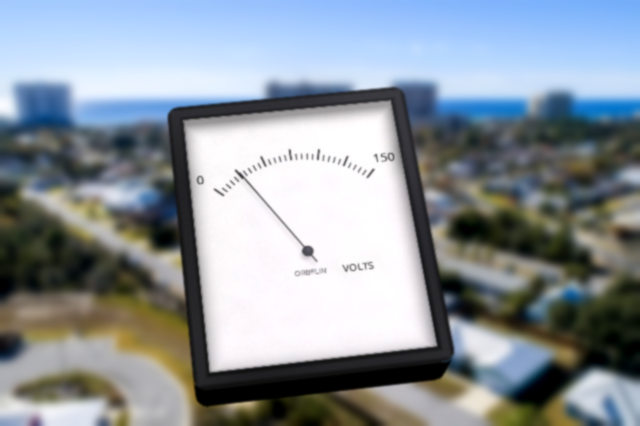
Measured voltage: 25; V
